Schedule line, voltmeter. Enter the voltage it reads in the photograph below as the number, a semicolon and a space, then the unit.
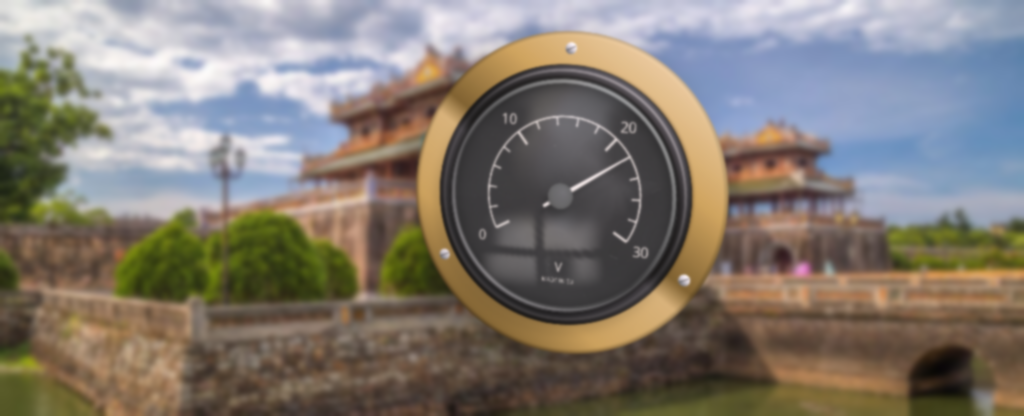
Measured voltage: 22; V
